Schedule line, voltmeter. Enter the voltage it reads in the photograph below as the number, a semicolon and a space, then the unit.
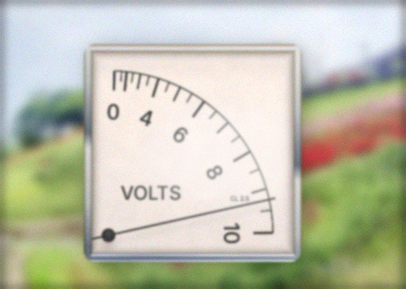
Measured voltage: 9.25; V
